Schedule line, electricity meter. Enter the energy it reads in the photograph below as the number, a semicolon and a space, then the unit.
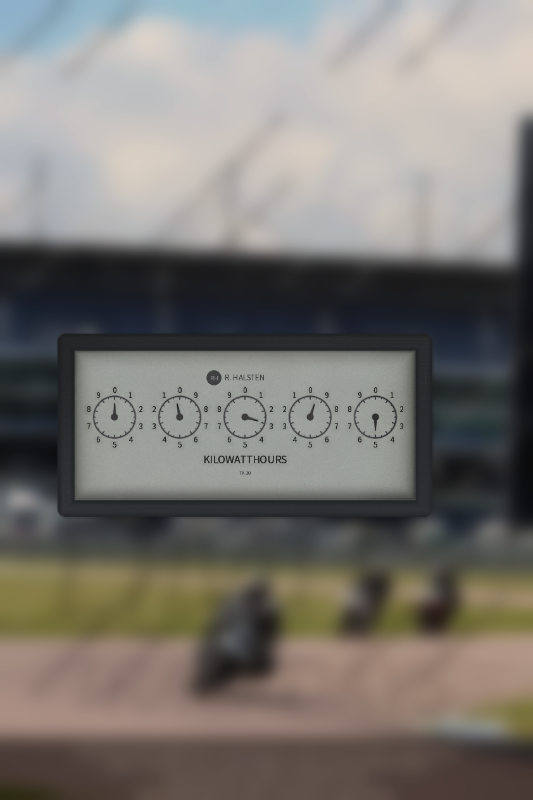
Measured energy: 295; kWh
